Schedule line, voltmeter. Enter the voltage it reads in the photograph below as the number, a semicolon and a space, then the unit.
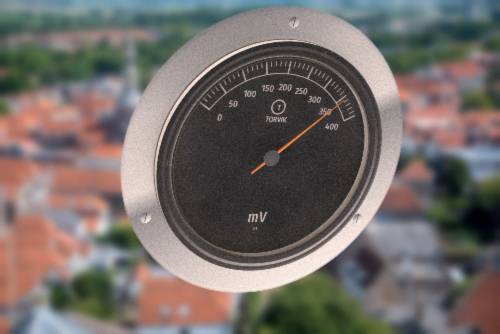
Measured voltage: 350; mV
